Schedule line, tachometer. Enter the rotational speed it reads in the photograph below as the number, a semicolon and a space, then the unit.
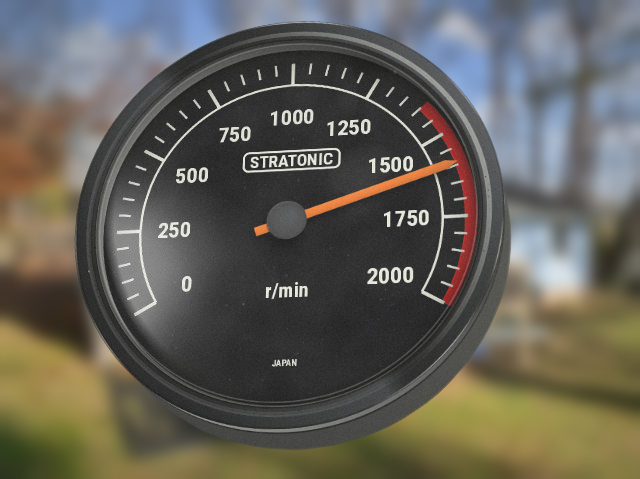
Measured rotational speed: 1600; rpm
